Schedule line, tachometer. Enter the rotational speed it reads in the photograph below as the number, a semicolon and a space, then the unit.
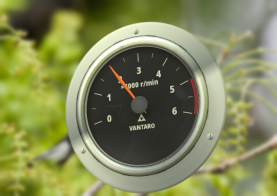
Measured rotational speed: 2000; rpm
